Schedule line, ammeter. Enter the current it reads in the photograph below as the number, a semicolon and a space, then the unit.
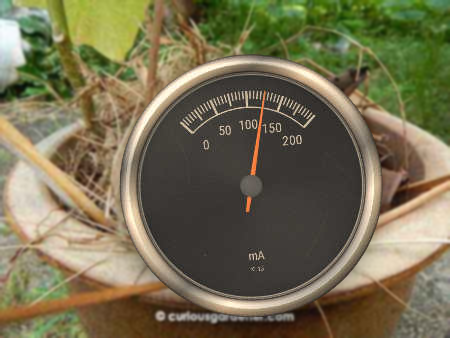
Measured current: 125; mA
